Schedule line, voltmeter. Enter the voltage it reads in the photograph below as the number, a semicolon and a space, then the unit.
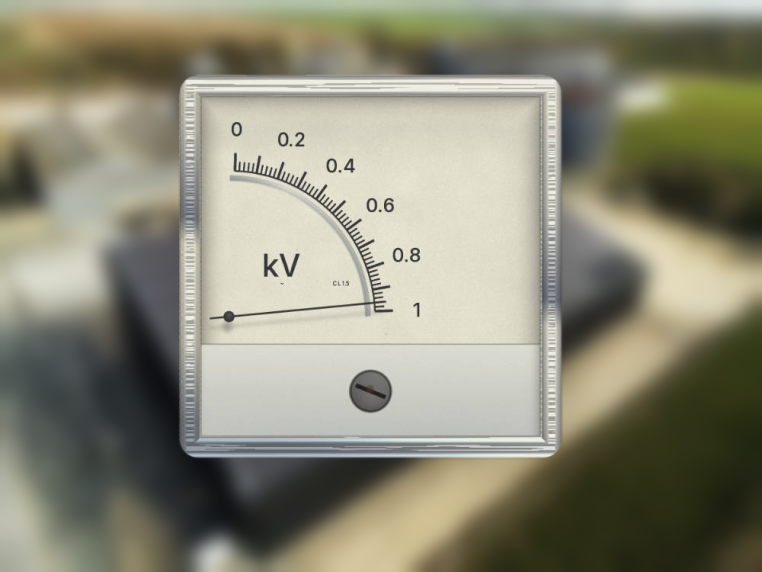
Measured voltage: 0.96; kV
